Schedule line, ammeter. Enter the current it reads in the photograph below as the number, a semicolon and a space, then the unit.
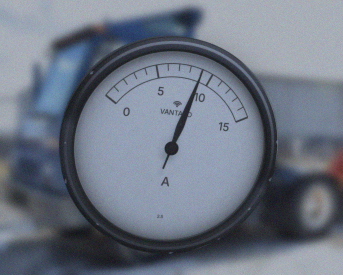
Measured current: 9; A
